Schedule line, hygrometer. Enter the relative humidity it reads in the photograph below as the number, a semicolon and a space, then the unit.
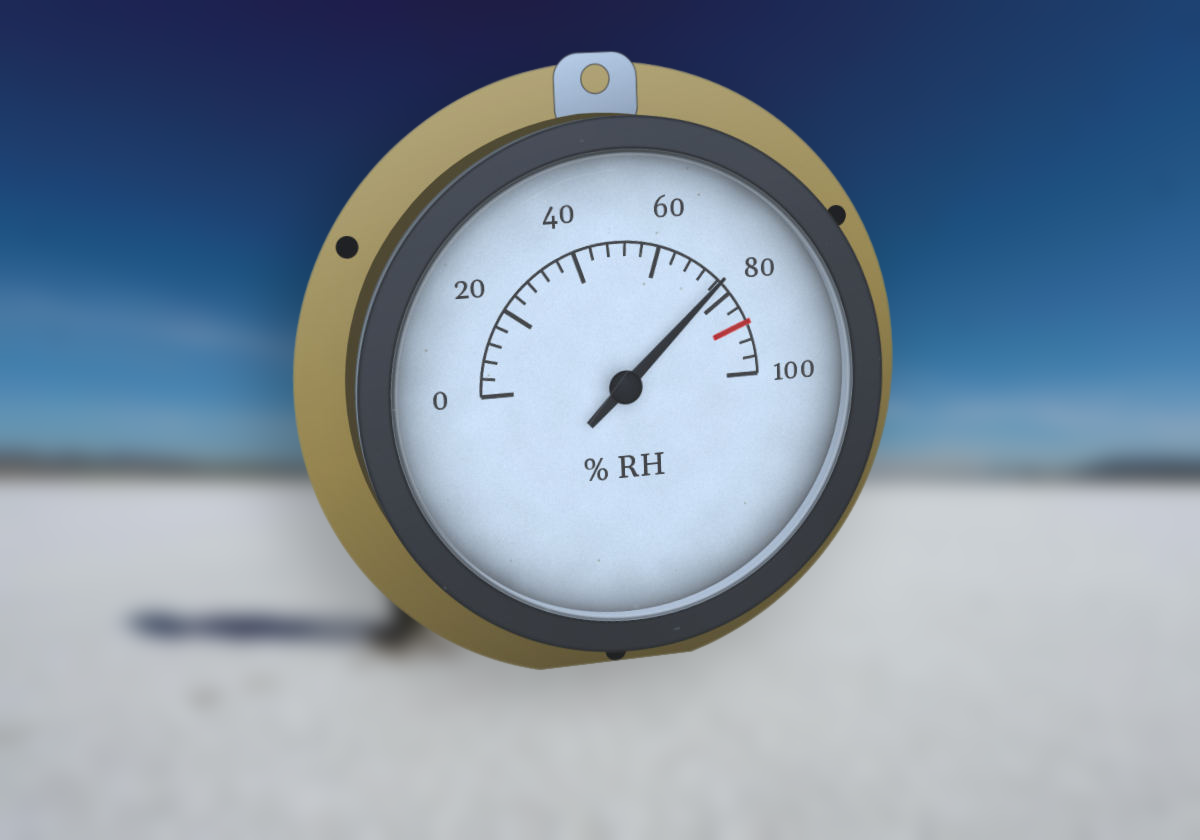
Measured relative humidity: 76; %
